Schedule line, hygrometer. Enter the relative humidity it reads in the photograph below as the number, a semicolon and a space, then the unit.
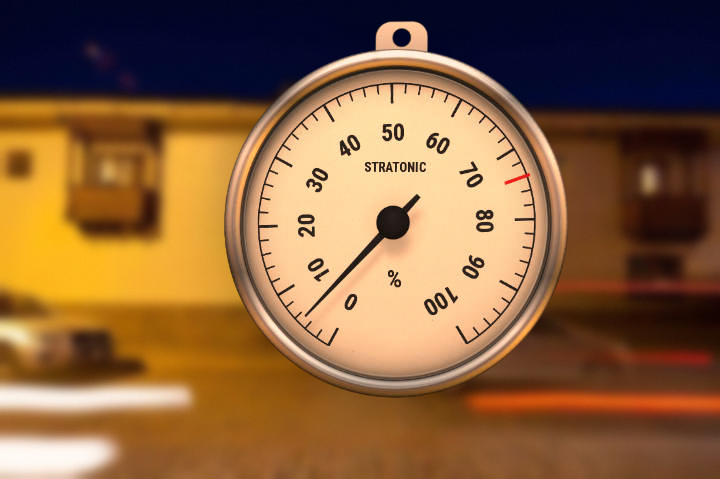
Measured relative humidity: 5; %
